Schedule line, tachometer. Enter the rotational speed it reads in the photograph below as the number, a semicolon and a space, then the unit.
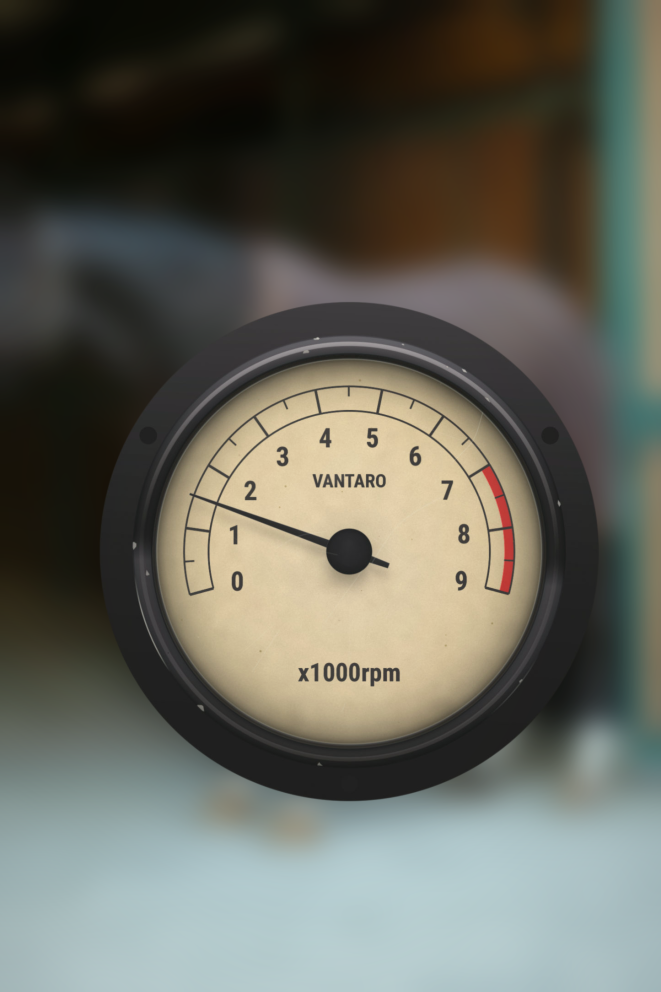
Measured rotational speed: 1500; rpm
